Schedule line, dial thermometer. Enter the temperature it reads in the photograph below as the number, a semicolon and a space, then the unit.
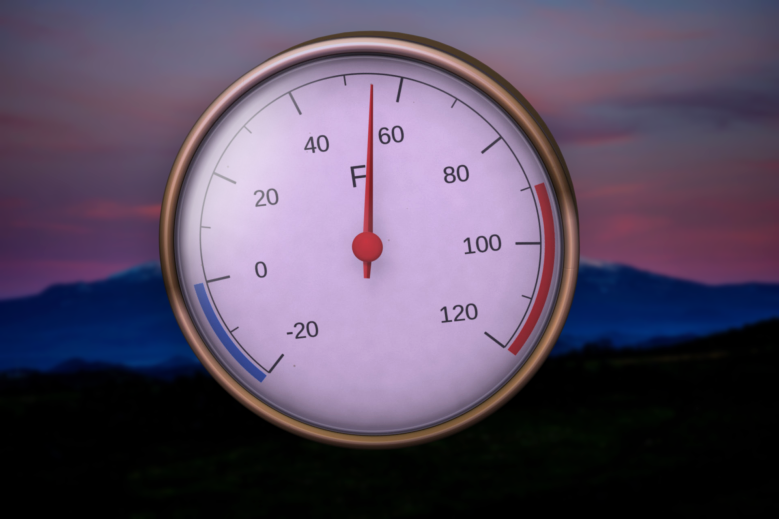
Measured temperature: 55; °F
